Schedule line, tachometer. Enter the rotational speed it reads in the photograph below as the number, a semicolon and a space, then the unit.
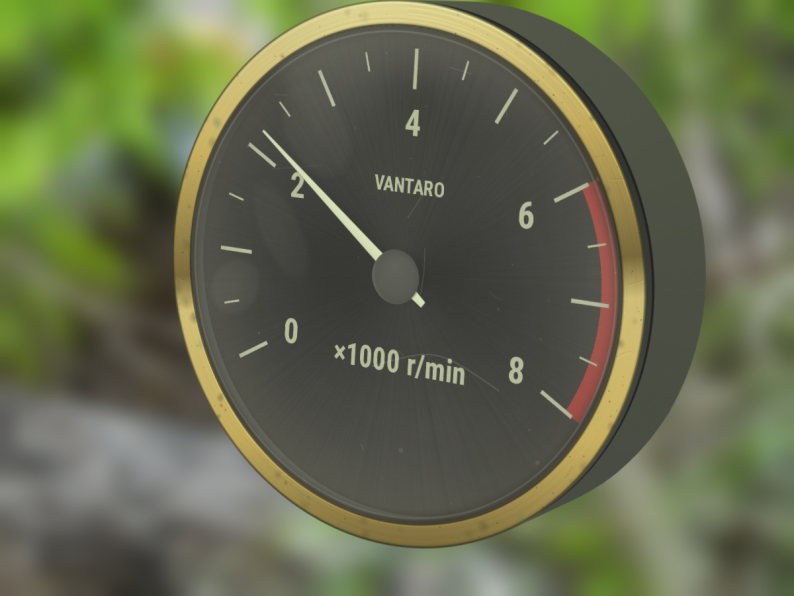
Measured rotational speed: 2250; rpm
